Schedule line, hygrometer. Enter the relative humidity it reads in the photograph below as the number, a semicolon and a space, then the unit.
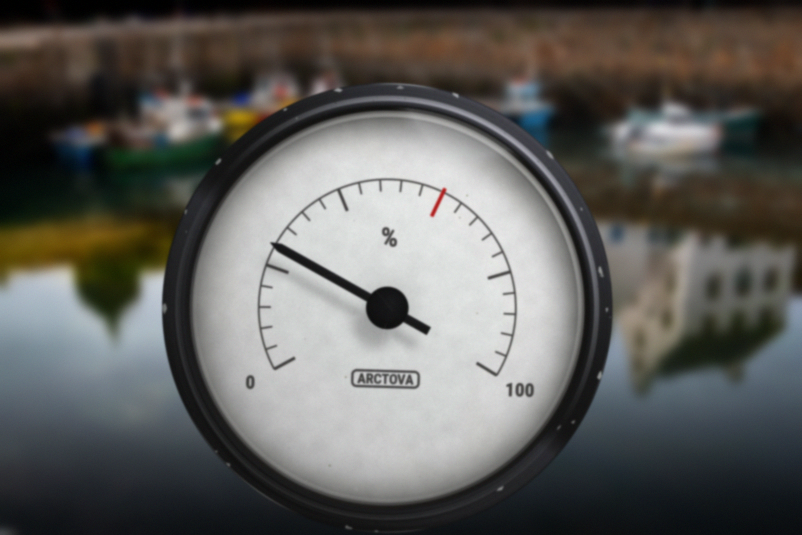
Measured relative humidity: 24; %
